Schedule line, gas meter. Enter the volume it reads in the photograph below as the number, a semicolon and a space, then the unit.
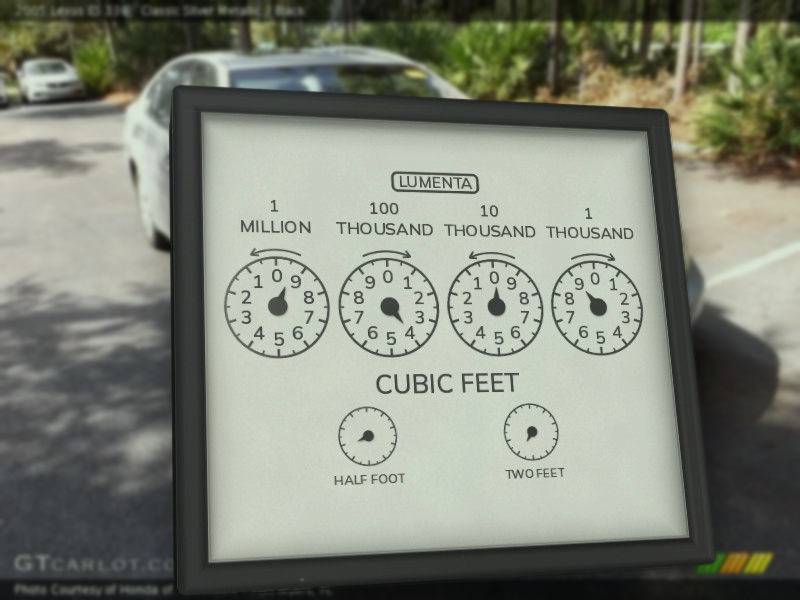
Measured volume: 939900; ft³
